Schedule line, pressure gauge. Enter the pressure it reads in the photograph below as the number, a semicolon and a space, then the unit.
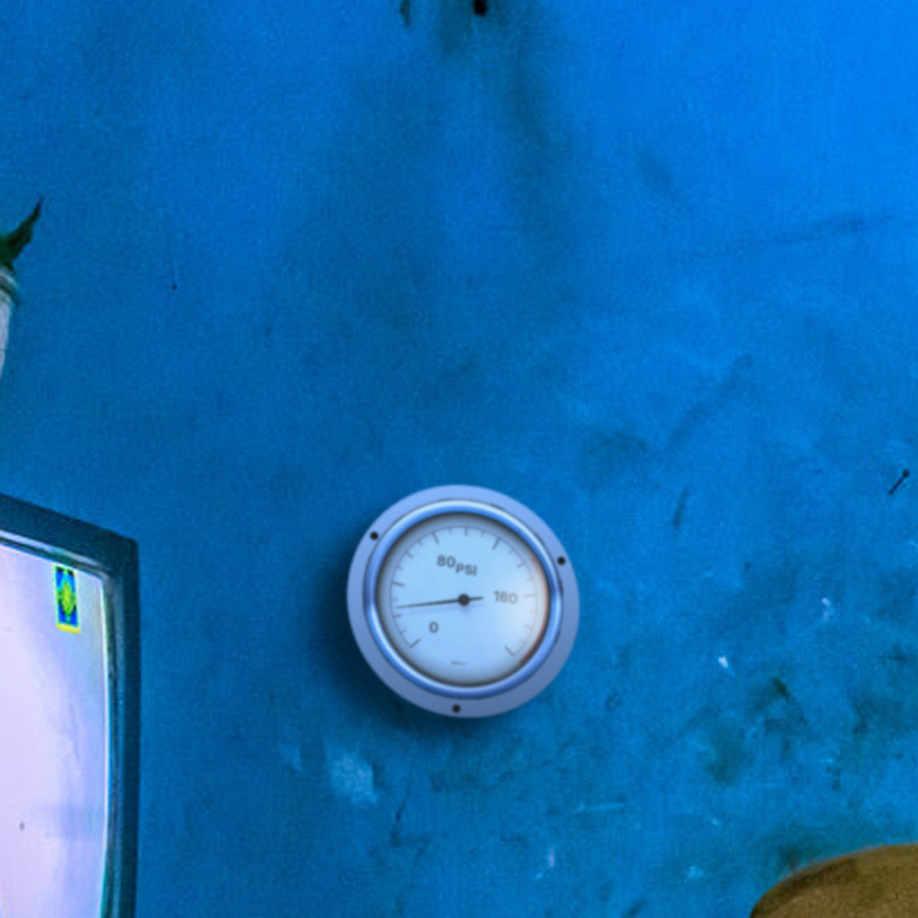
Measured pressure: 25; psi
